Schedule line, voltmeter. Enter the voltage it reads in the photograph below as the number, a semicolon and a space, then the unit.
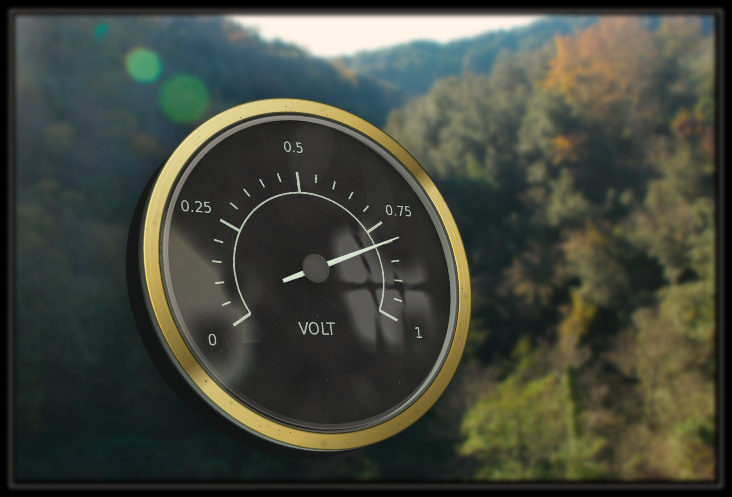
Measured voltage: 0.8; V
